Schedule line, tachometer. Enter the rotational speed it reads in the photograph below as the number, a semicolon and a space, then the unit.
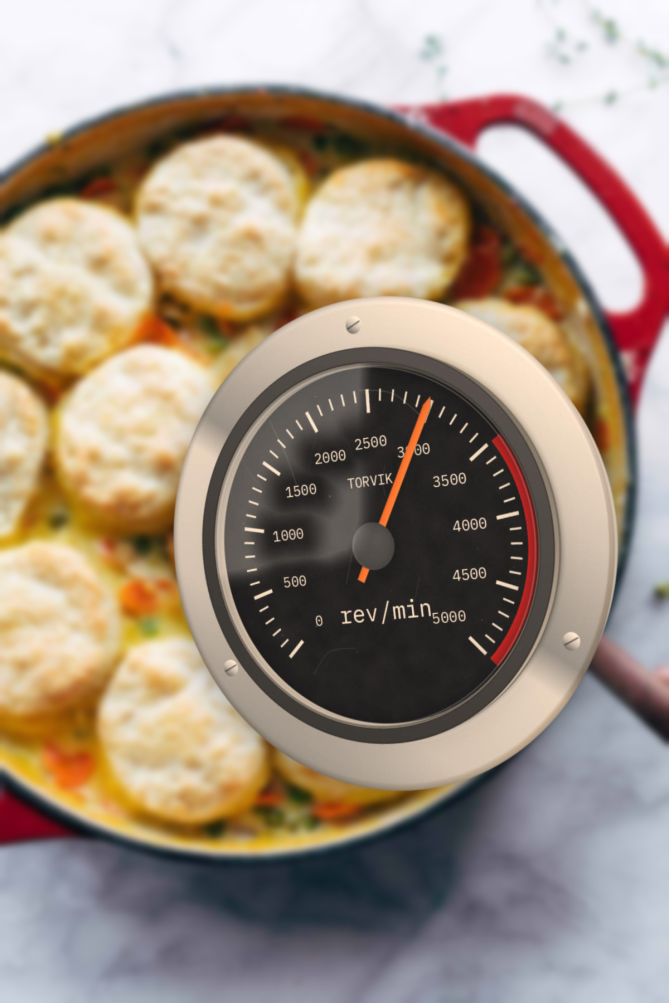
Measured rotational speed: 3000; rpm
